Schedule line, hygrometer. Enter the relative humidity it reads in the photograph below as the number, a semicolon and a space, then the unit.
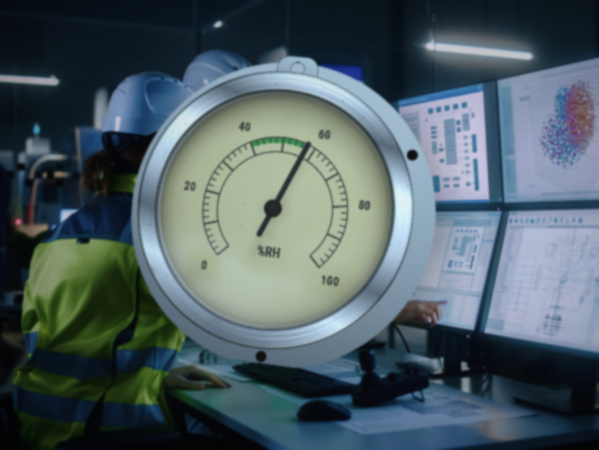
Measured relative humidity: 58; %
